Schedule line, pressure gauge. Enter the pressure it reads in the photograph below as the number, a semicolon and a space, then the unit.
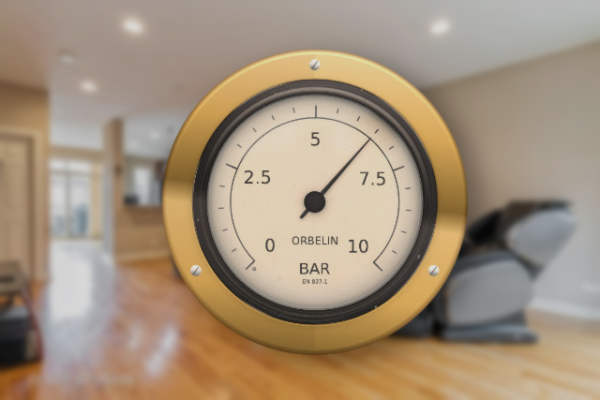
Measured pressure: 6.5; bar
